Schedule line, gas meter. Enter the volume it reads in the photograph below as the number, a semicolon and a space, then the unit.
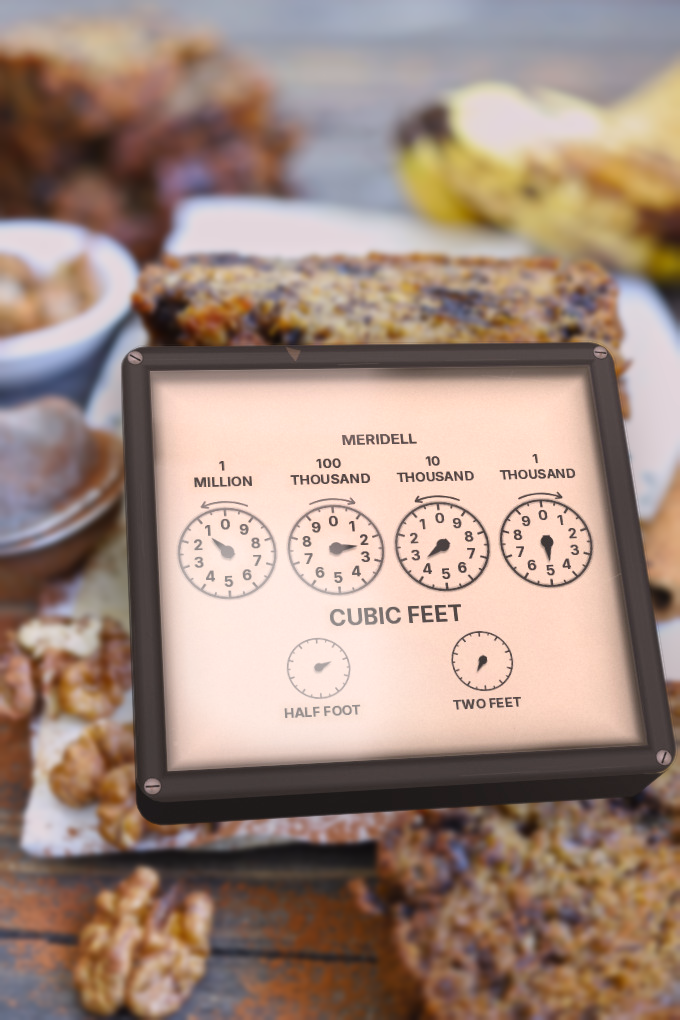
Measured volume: 123500; ft³
